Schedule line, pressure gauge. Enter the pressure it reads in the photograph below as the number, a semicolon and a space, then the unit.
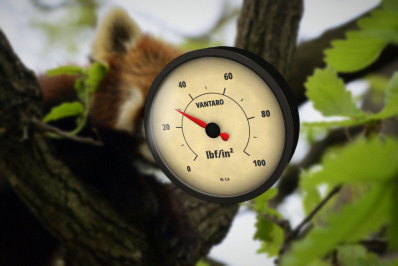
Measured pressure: 30; psi
